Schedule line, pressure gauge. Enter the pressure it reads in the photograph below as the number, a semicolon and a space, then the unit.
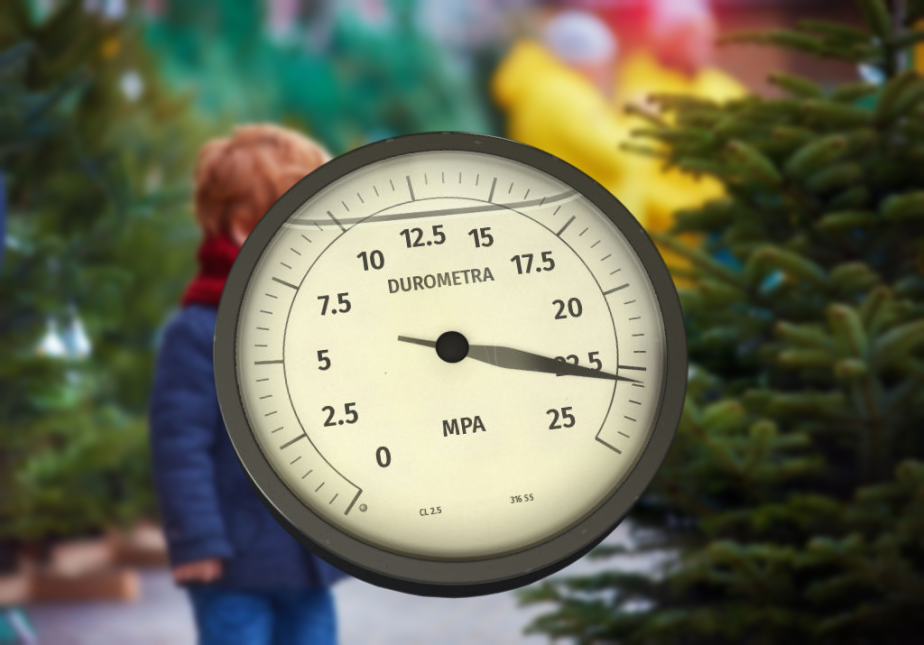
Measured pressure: 23; MPa
